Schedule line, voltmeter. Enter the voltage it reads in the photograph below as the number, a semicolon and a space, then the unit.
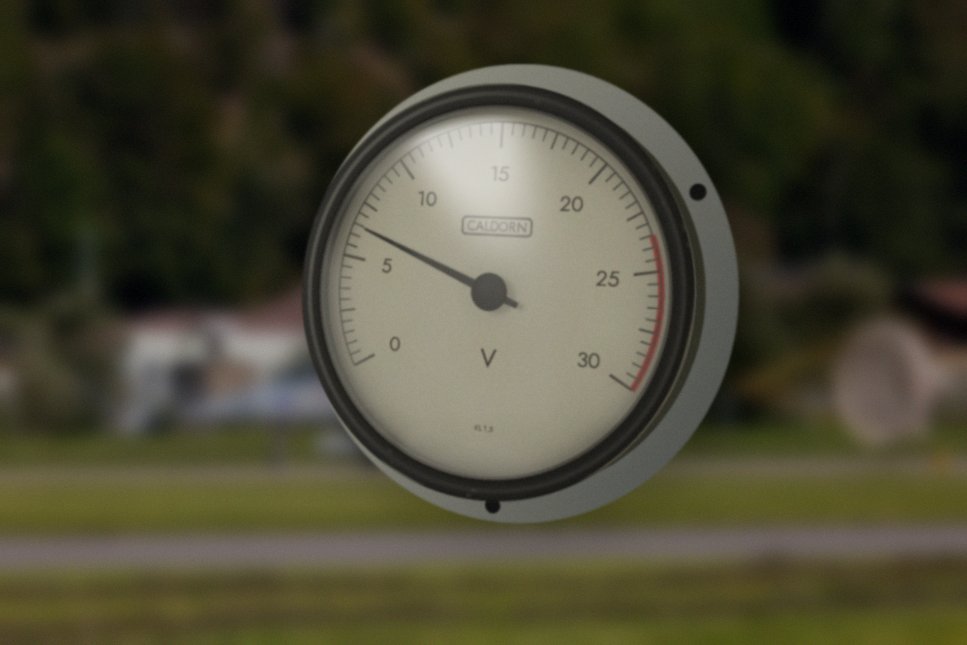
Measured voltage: 6.5; V
